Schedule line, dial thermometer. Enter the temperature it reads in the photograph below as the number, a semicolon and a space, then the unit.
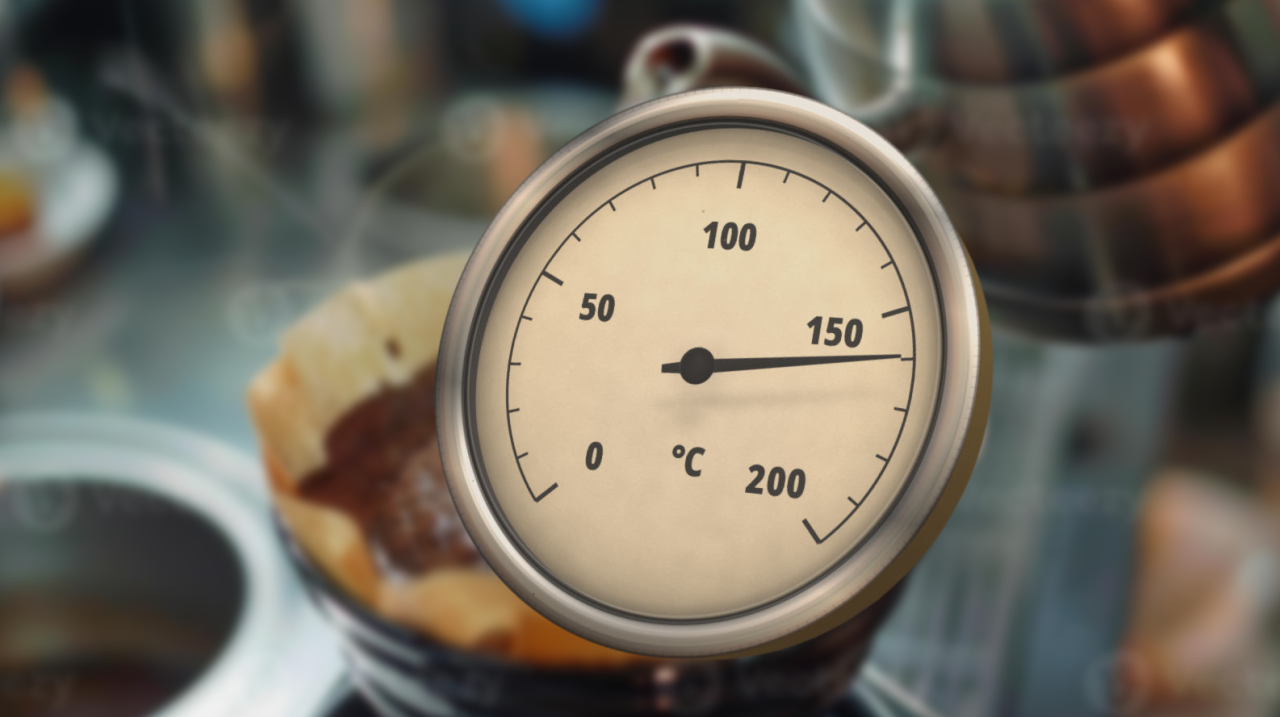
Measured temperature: 160; °C
